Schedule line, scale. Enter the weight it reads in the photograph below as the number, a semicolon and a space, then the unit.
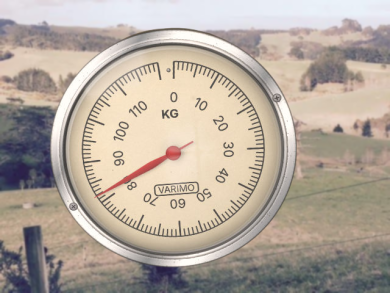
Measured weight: 82; kg
